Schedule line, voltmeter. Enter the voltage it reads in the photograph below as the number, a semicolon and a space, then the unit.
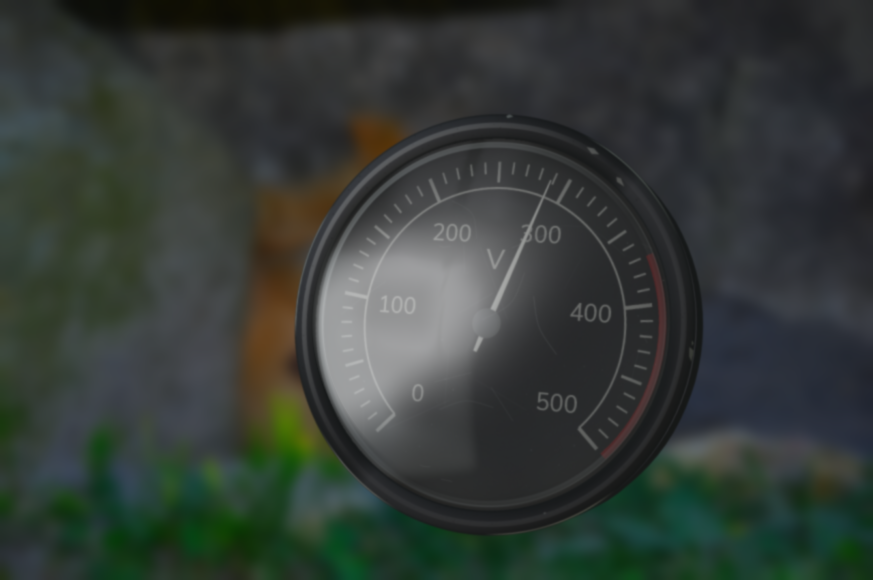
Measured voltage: 290; V
